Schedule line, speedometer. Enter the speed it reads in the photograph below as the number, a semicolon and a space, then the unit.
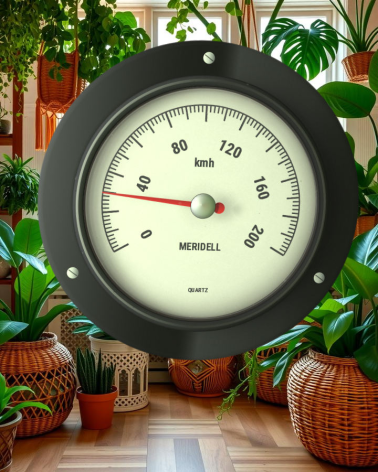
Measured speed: 30; km/h
